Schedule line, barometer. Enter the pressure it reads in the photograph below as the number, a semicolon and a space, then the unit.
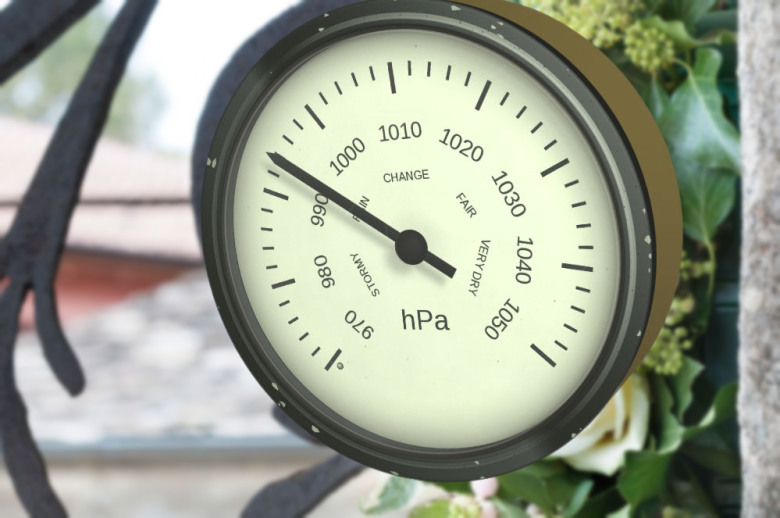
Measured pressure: 994; hPa
